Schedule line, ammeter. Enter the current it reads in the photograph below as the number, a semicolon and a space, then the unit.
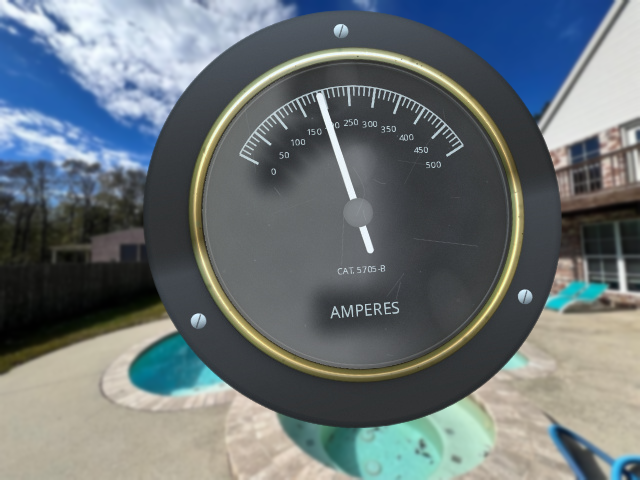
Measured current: 190; A
